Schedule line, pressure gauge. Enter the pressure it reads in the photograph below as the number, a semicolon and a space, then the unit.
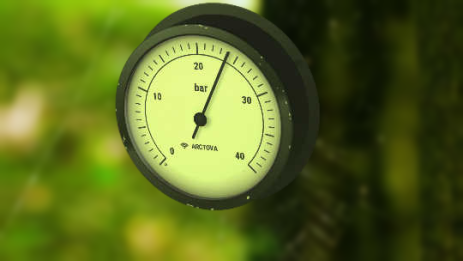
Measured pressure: 24; bar
